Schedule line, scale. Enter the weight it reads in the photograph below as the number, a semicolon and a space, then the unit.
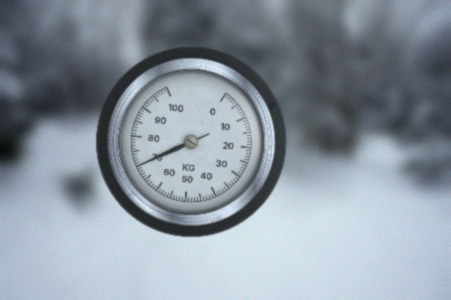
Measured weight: 70; kg
